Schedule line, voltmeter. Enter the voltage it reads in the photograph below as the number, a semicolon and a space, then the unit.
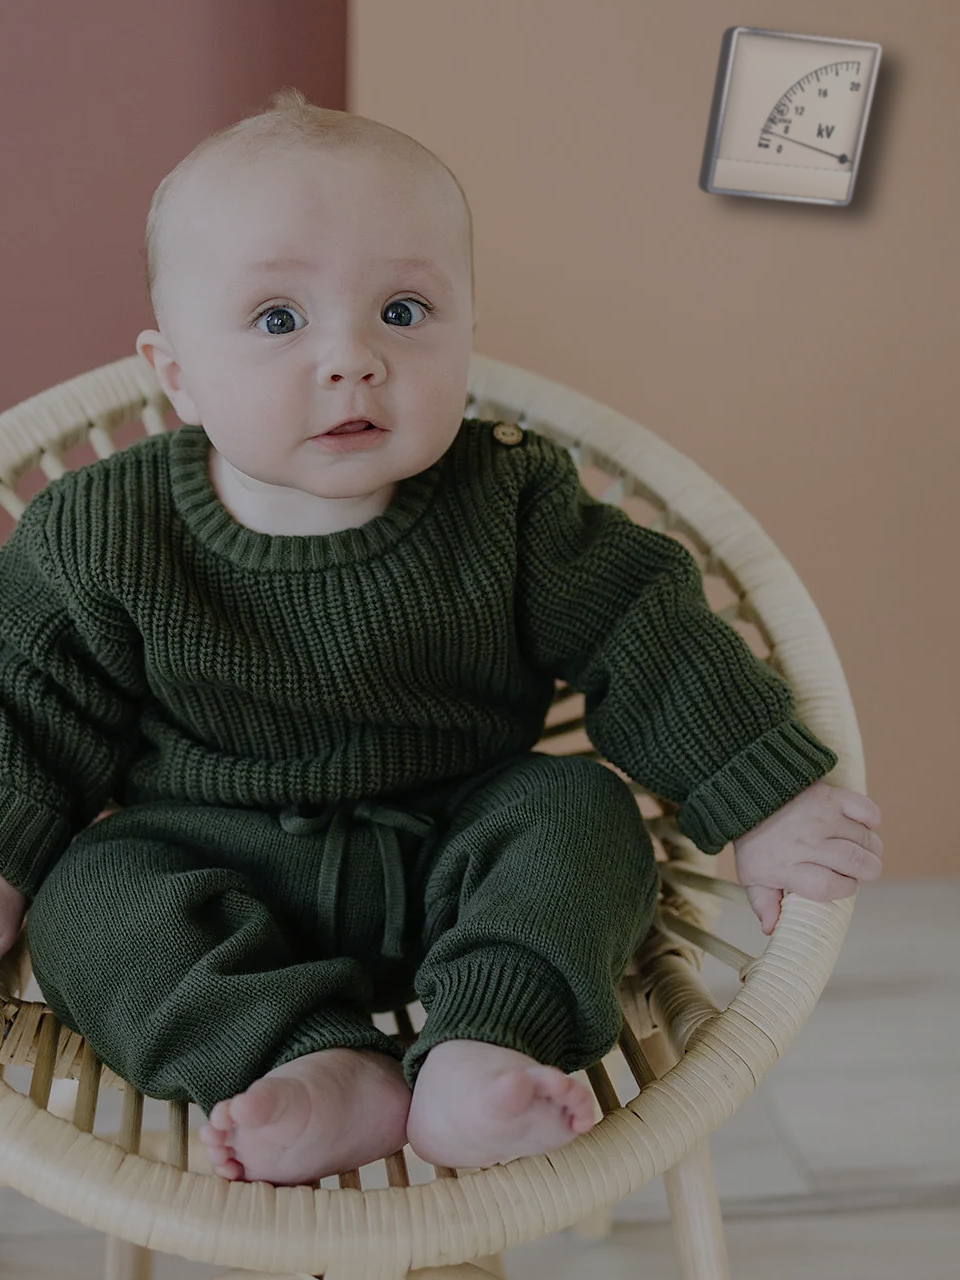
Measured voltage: 6; kV
